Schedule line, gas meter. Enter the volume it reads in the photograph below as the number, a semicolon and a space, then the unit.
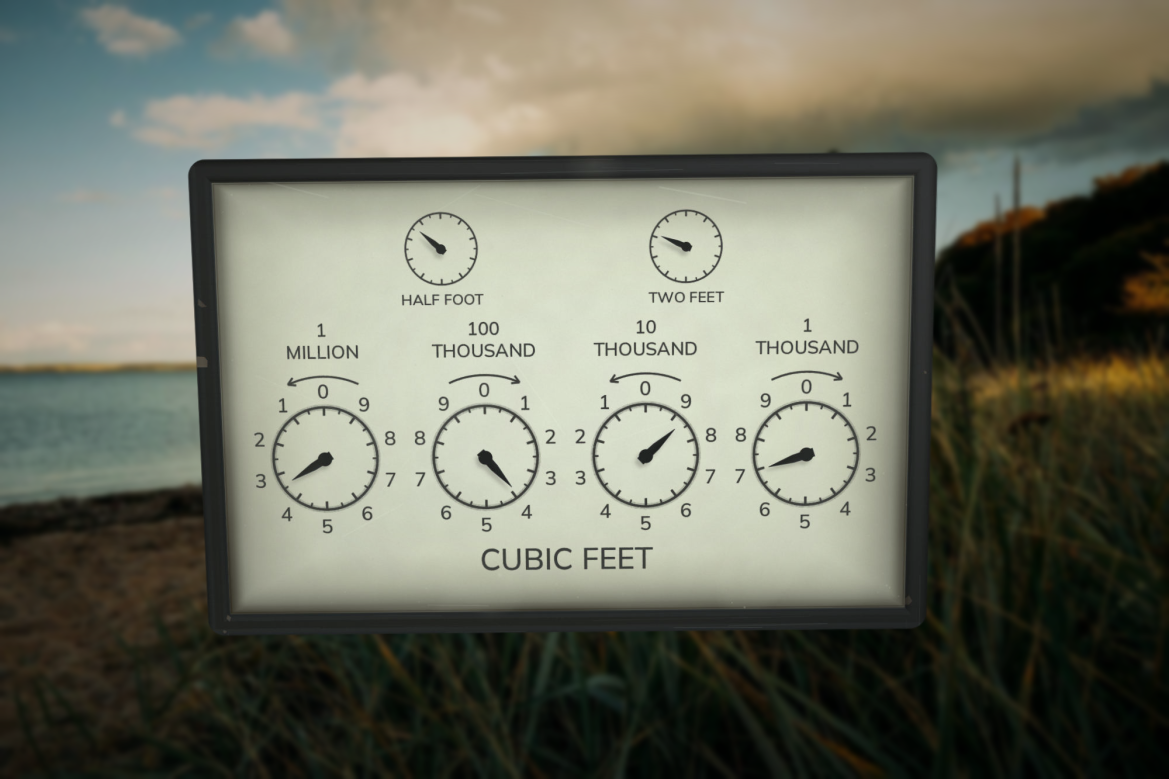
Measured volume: 338700; ft³
